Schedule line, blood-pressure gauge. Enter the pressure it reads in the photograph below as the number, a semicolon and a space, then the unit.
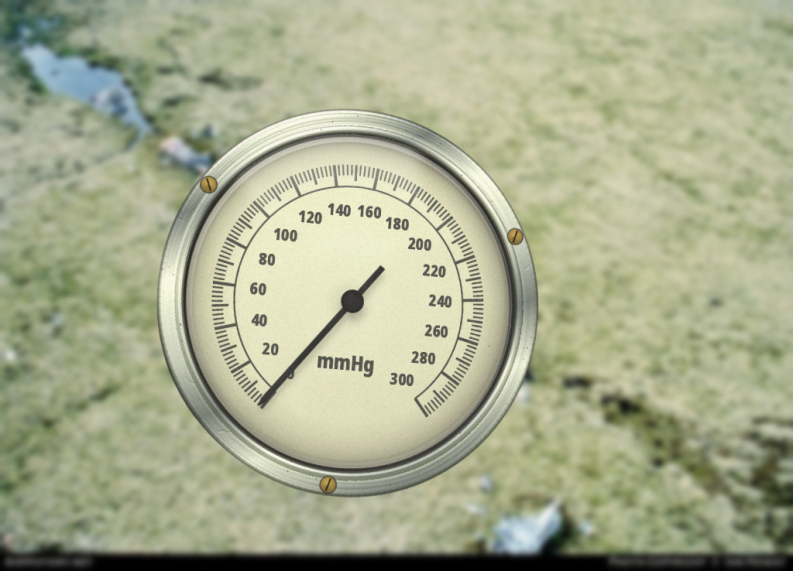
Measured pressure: 2; mmHg
